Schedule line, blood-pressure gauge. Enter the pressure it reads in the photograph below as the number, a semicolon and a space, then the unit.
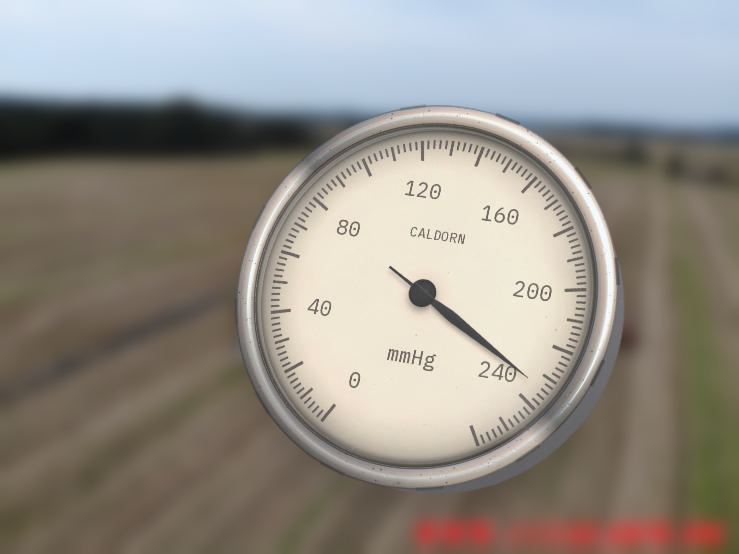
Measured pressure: 234; mmHg
